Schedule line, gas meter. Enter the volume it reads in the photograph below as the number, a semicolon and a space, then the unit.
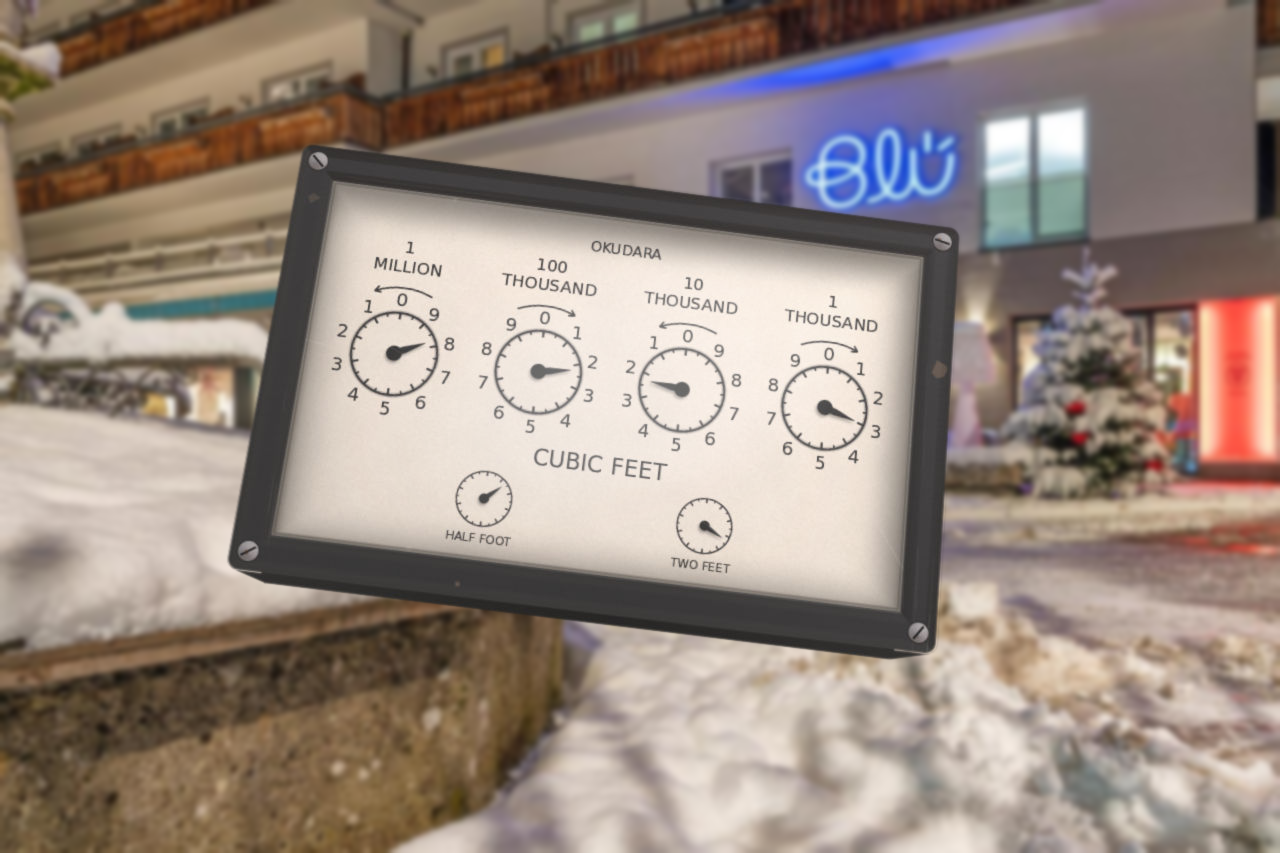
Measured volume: 822300; ft³
